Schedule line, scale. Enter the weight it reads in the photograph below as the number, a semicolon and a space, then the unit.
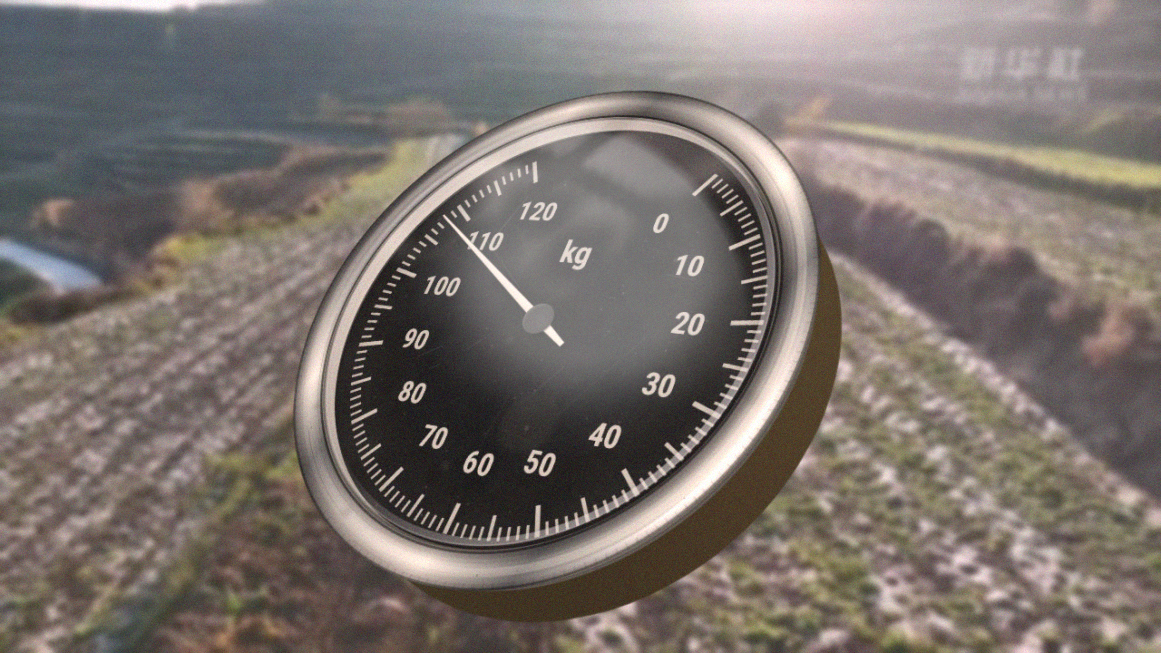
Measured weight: 108; kg
